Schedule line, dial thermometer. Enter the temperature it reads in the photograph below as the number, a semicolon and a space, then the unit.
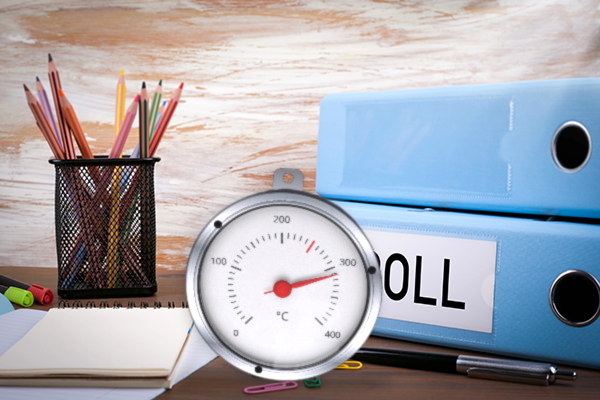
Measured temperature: 310; °C
